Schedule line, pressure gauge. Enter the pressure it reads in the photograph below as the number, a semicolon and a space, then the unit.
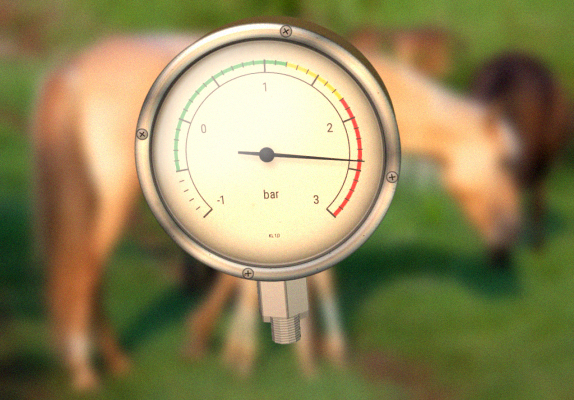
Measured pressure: 2.4; bar
